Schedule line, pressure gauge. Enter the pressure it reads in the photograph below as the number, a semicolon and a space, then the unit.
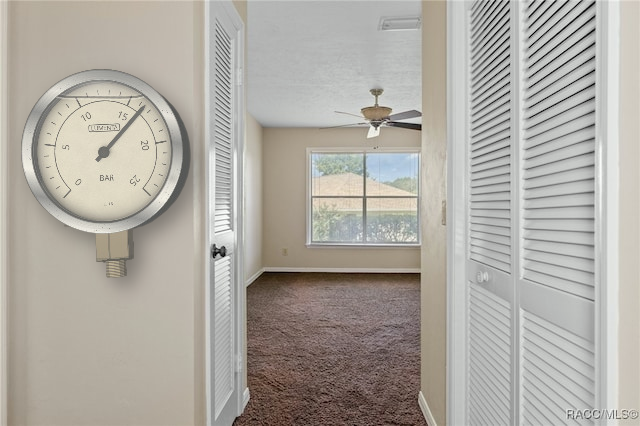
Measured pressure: 16.5; bar
